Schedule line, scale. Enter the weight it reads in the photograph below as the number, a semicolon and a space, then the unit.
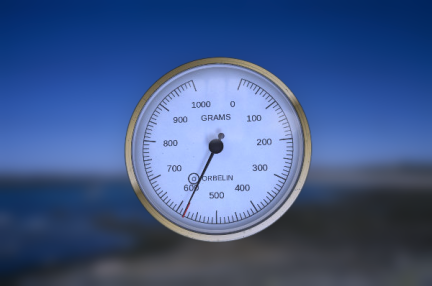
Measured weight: 580; g
